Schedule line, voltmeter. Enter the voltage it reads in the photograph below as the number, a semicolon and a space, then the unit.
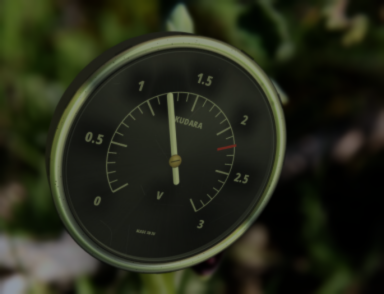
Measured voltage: 1.2; V
